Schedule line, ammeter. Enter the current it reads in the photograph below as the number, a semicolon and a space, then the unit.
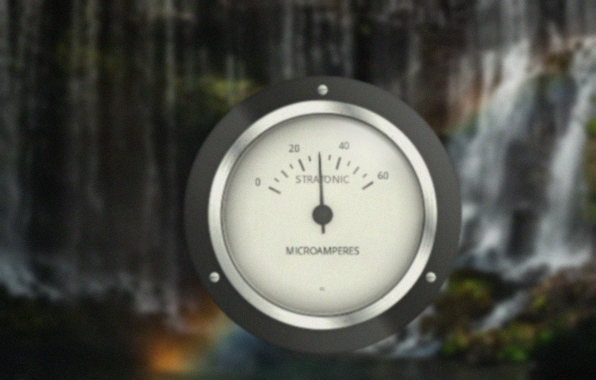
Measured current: 30; µA
